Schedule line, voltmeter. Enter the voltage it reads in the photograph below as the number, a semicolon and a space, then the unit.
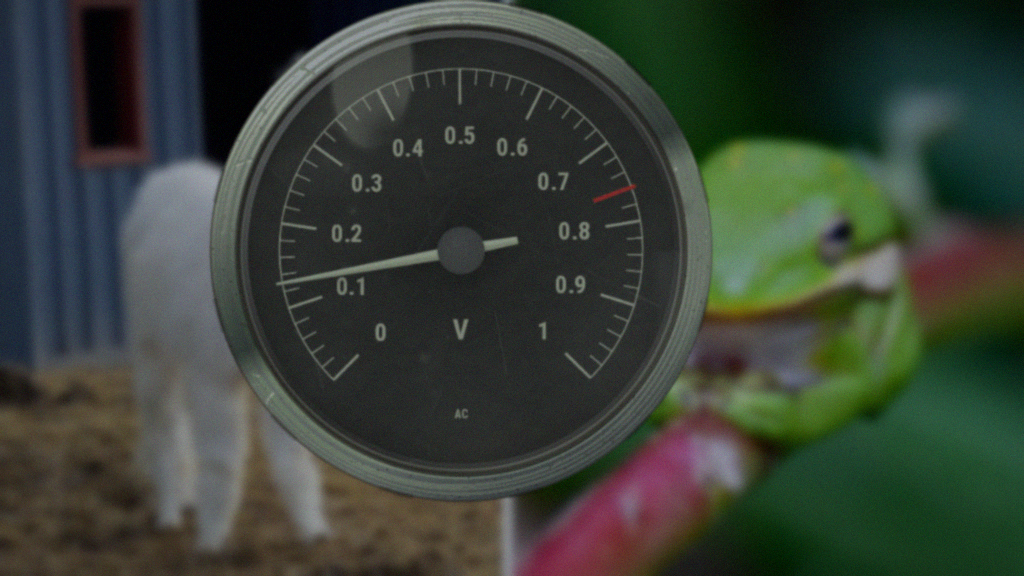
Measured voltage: 0.13; V
